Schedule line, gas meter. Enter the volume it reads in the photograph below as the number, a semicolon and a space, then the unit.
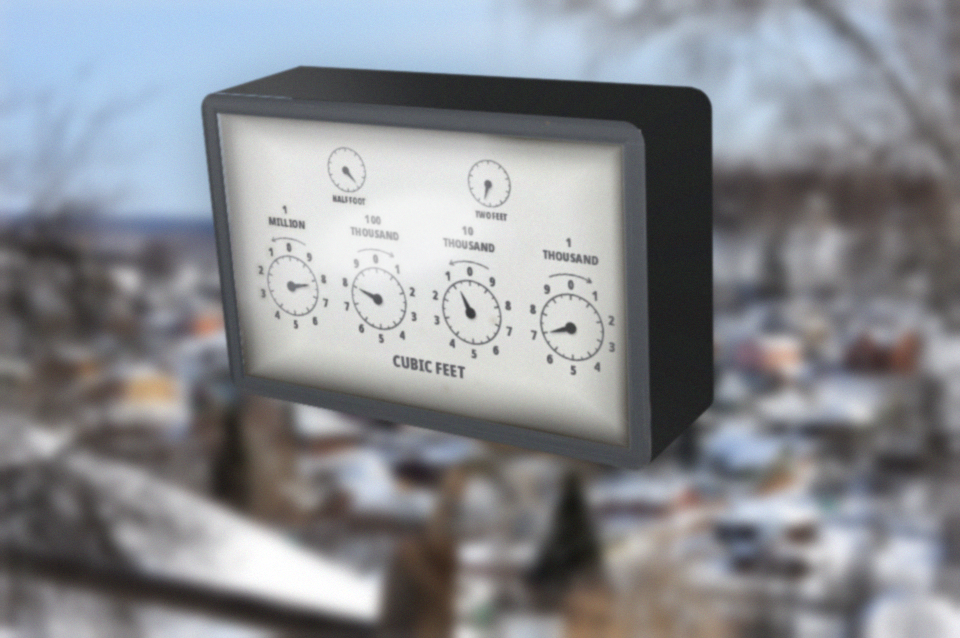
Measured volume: 780700; ft³
